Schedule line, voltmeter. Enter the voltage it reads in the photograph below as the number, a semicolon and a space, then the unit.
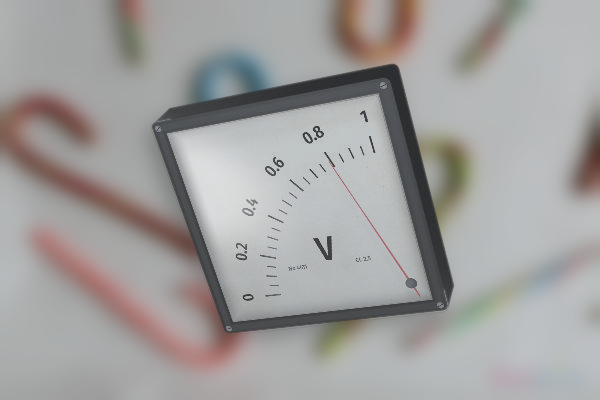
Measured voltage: 0.8; V
